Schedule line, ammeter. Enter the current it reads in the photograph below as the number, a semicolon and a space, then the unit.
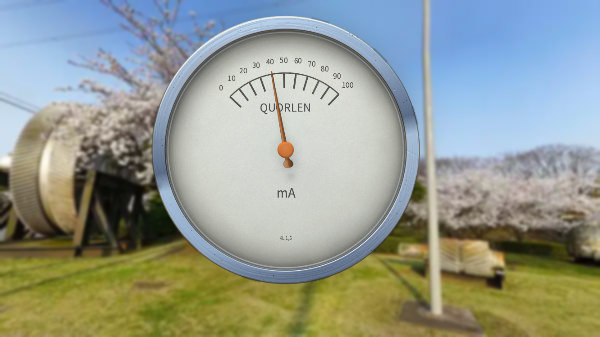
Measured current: 40; mA
